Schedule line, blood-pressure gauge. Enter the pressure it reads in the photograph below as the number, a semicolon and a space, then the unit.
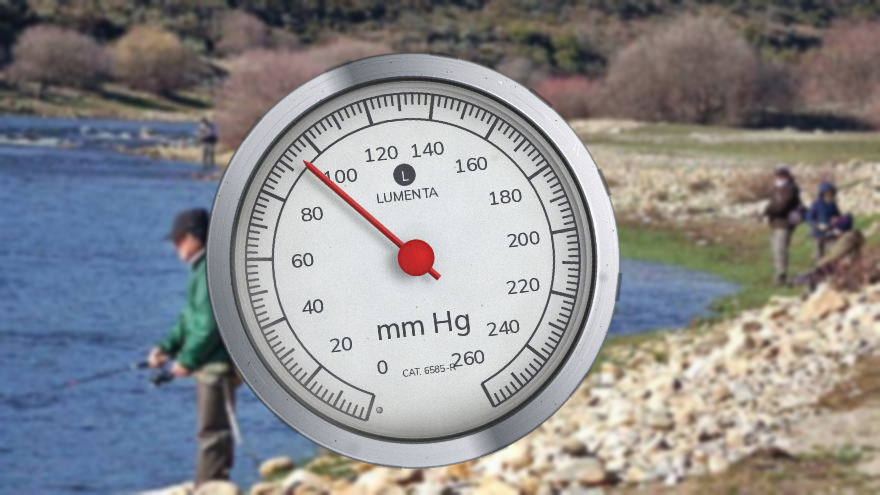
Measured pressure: 94; mmHg
